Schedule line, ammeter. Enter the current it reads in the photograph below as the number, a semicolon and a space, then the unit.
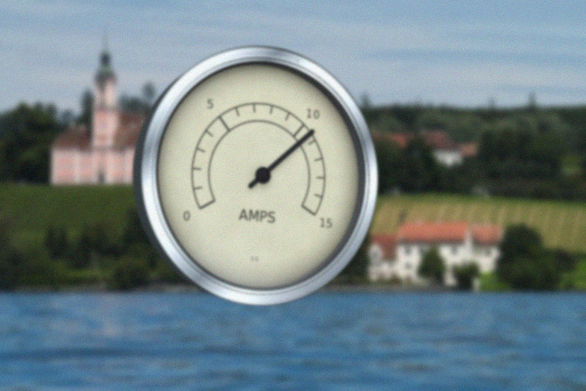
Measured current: 10.5; A
